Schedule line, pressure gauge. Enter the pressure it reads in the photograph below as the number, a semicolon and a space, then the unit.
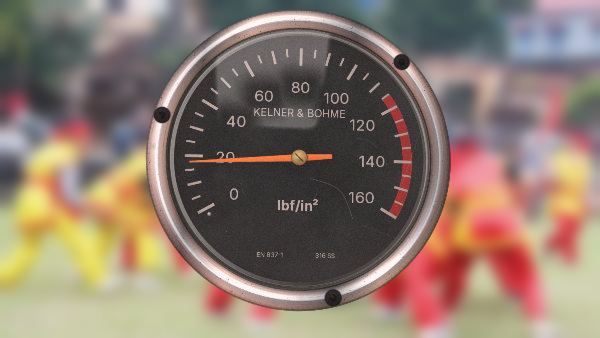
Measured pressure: 17.5; psi
